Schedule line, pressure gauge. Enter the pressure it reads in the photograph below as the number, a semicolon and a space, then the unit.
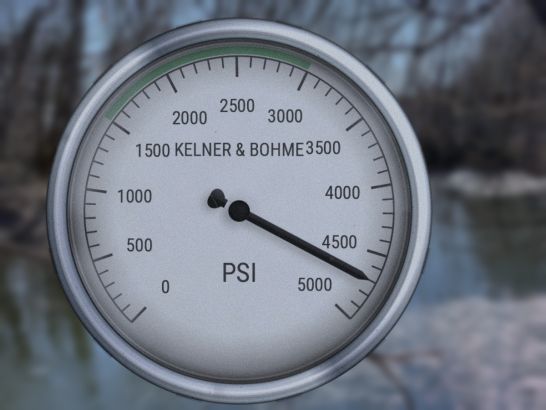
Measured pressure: 4700; psi
